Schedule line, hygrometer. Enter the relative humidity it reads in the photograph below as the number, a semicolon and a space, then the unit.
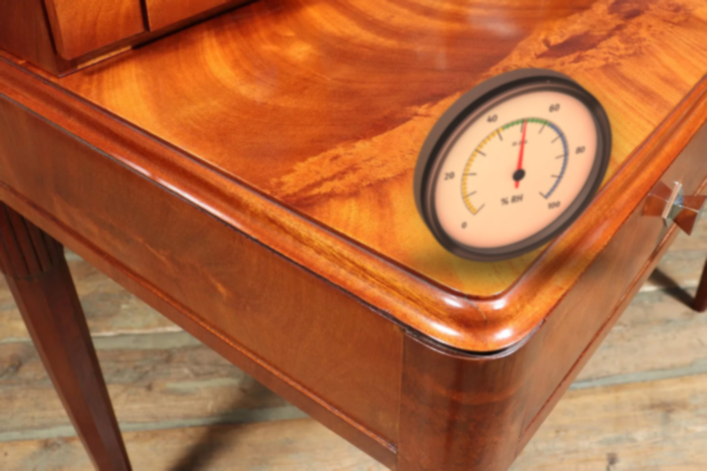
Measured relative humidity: 50; %
